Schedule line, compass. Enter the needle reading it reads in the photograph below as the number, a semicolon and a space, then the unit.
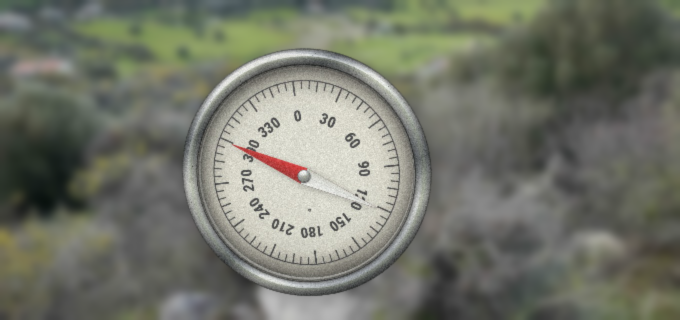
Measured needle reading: 300; °
